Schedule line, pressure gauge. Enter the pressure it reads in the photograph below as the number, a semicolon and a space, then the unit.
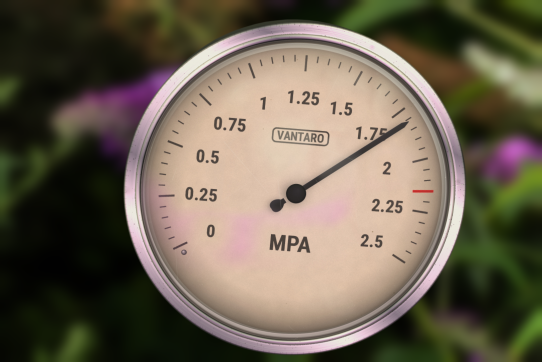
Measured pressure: 1.8; MPa
